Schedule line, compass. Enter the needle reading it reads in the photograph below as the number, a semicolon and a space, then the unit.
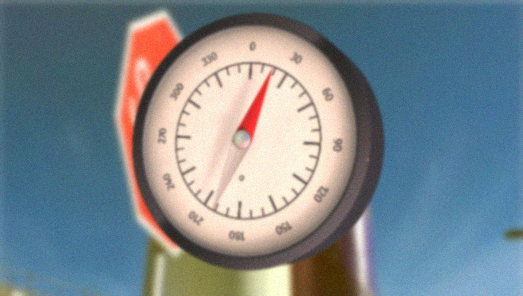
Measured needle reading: 20; °
